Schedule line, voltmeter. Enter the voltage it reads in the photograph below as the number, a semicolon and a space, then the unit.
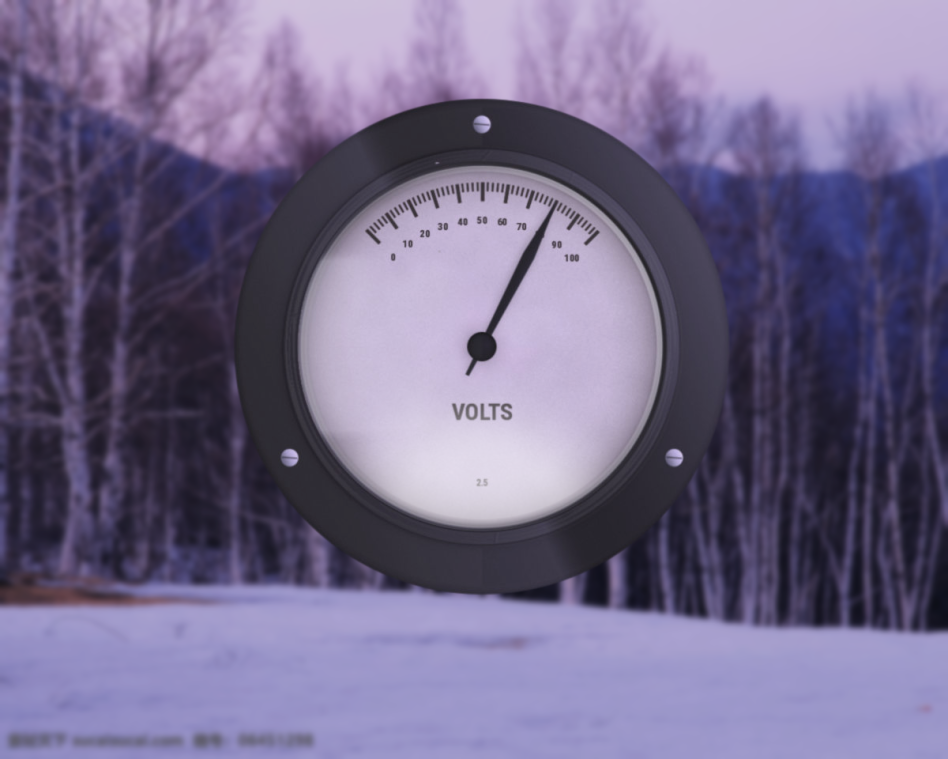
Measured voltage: 80; V
